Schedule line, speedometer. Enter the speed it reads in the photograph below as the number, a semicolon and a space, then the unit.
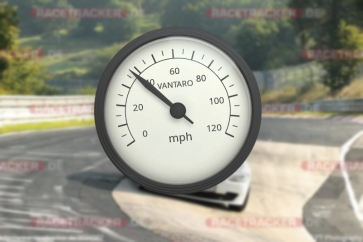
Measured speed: 37.5; mph
